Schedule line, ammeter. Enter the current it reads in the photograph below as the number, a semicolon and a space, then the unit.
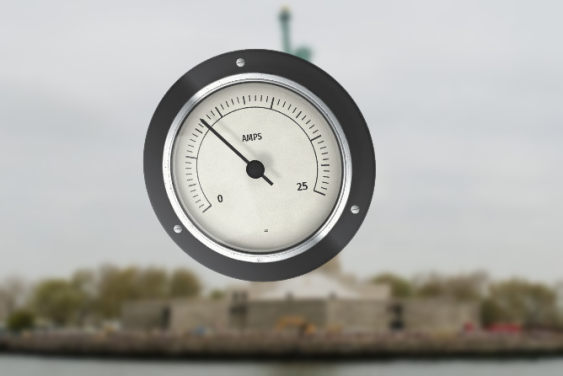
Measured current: 8.5; A
